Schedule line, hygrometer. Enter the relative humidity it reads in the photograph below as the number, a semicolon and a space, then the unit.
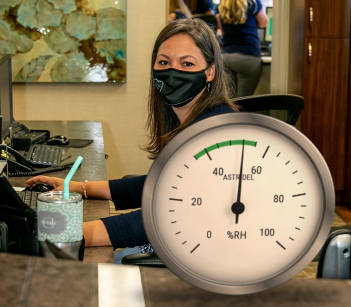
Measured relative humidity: 52; %
